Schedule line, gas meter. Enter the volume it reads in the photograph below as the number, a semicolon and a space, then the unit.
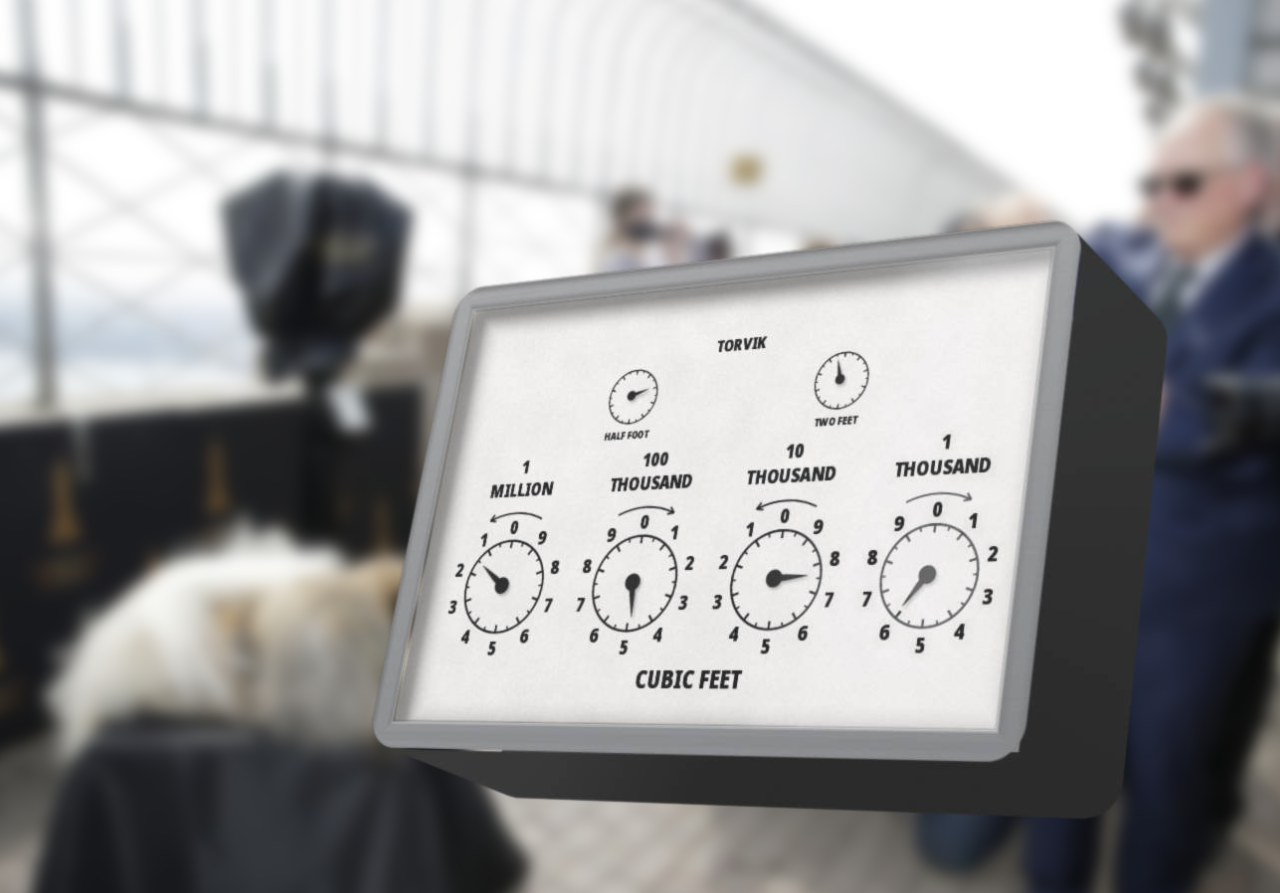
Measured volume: 147600; ft³
